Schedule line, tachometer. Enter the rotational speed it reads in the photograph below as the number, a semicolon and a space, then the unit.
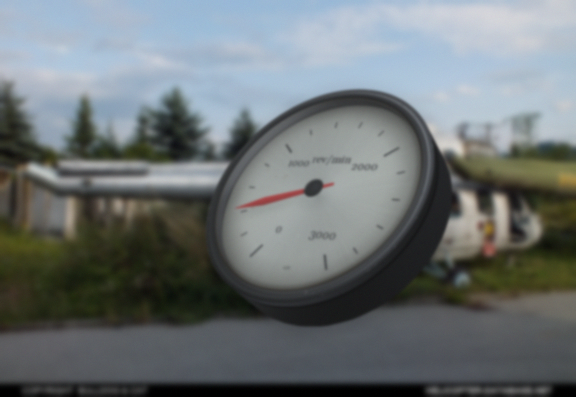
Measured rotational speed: 400; rpm
